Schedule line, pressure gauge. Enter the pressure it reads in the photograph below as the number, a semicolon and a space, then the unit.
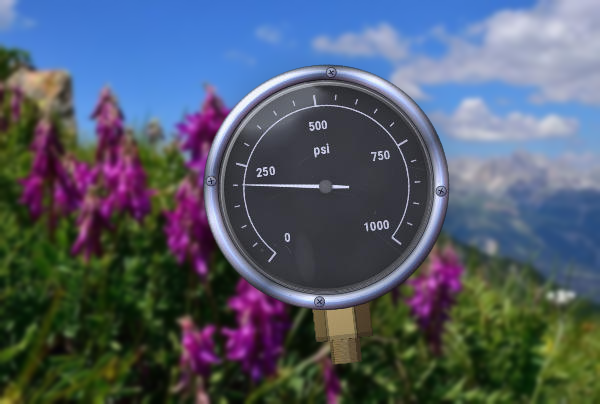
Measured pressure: 200; psi
